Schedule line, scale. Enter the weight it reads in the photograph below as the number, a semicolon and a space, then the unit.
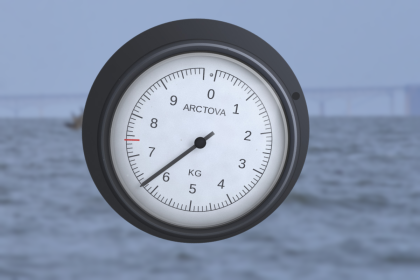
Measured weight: 6.3; kg
